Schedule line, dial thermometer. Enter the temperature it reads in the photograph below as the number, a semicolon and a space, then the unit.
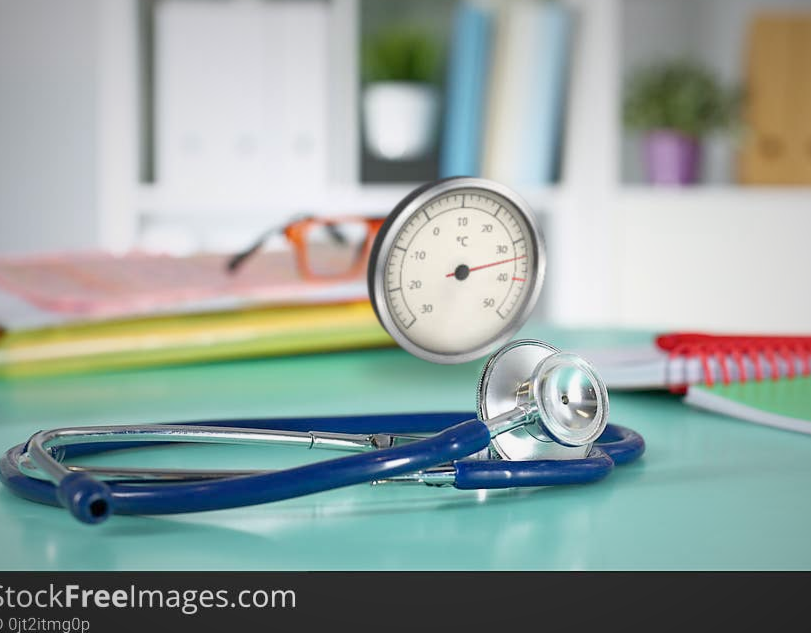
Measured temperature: 34; °C
